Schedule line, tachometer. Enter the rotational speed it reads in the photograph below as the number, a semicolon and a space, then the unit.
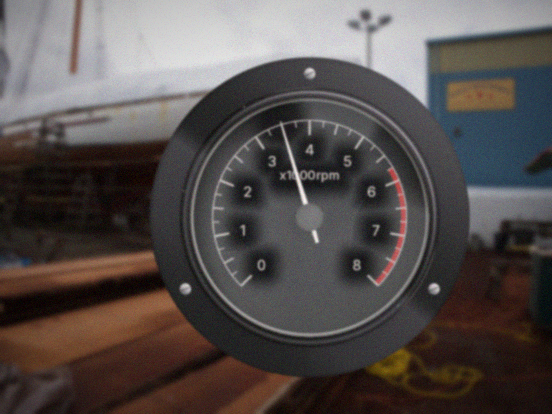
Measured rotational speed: 3500; rpm
